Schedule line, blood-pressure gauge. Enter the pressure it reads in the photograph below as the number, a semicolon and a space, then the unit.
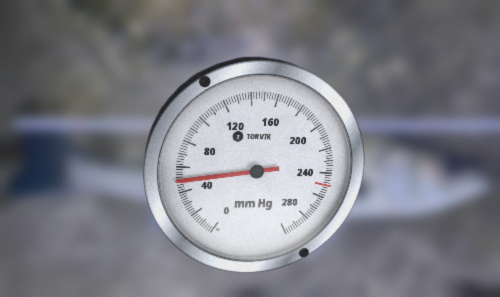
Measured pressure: 50; mmHg
